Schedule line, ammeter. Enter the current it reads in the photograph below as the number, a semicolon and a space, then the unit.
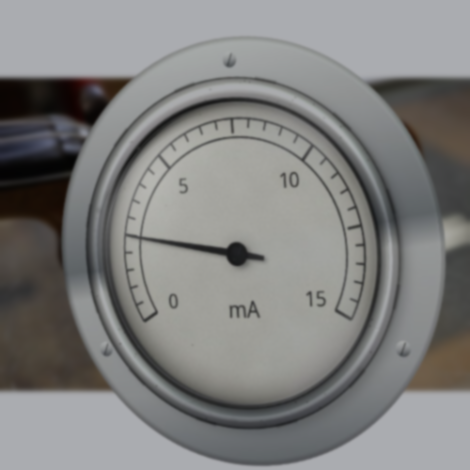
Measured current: 2.5; mA
